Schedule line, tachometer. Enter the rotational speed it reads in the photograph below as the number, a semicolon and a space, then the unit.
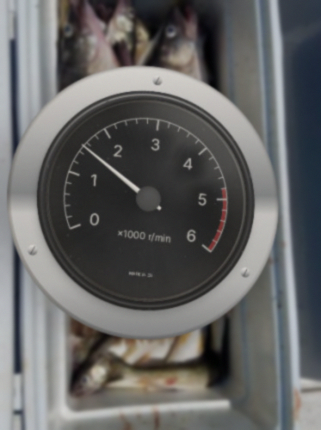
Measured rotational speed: 1500; rpm
